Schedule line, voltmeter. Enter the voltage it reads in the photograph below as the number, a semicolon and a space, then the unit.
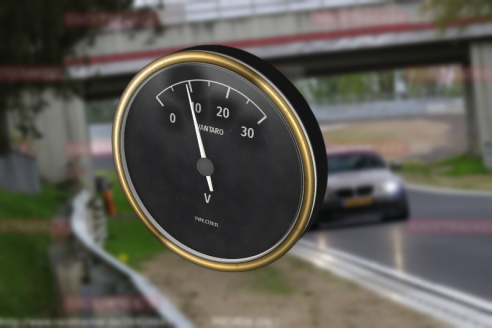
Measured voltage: 10; V
